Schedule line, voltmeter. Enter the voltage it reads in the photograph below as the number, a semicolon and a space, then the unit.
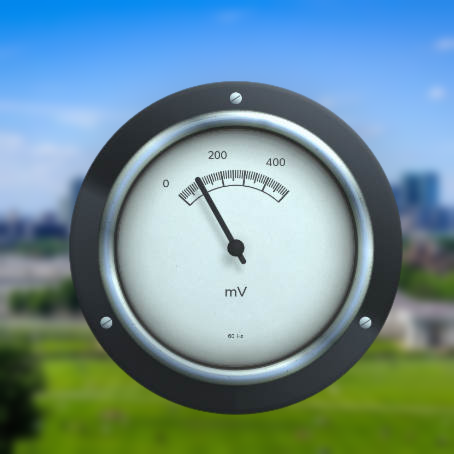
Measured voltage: 100; mV
